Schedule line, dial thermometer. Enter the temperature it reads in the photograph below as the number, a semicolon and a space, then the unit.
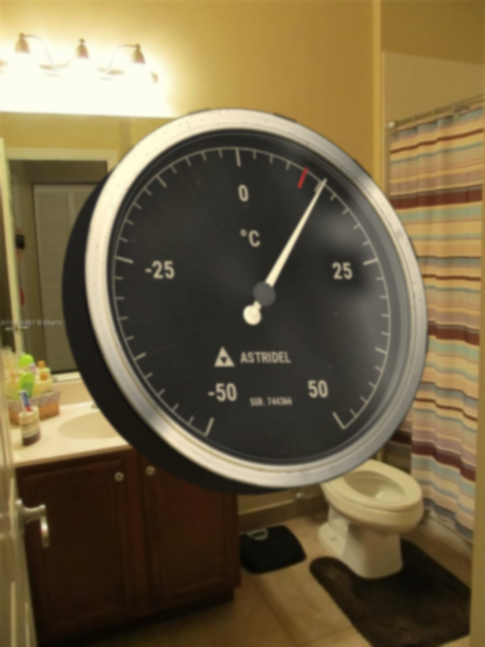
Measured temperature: 12.5; °C
